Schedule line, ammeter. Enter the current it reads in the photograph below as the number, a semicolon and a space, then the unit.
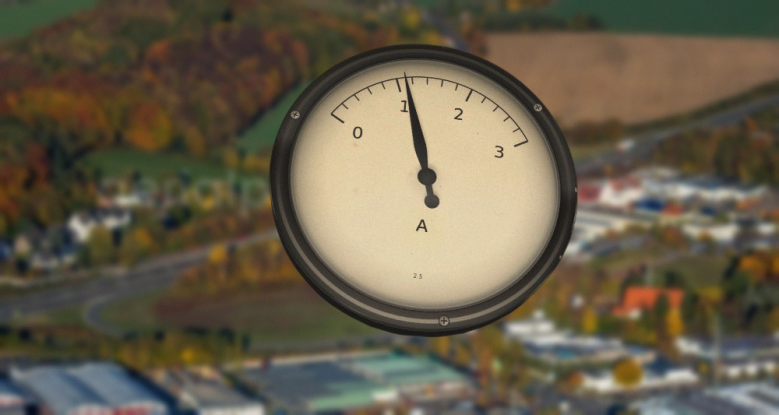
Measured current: 1.1; A
